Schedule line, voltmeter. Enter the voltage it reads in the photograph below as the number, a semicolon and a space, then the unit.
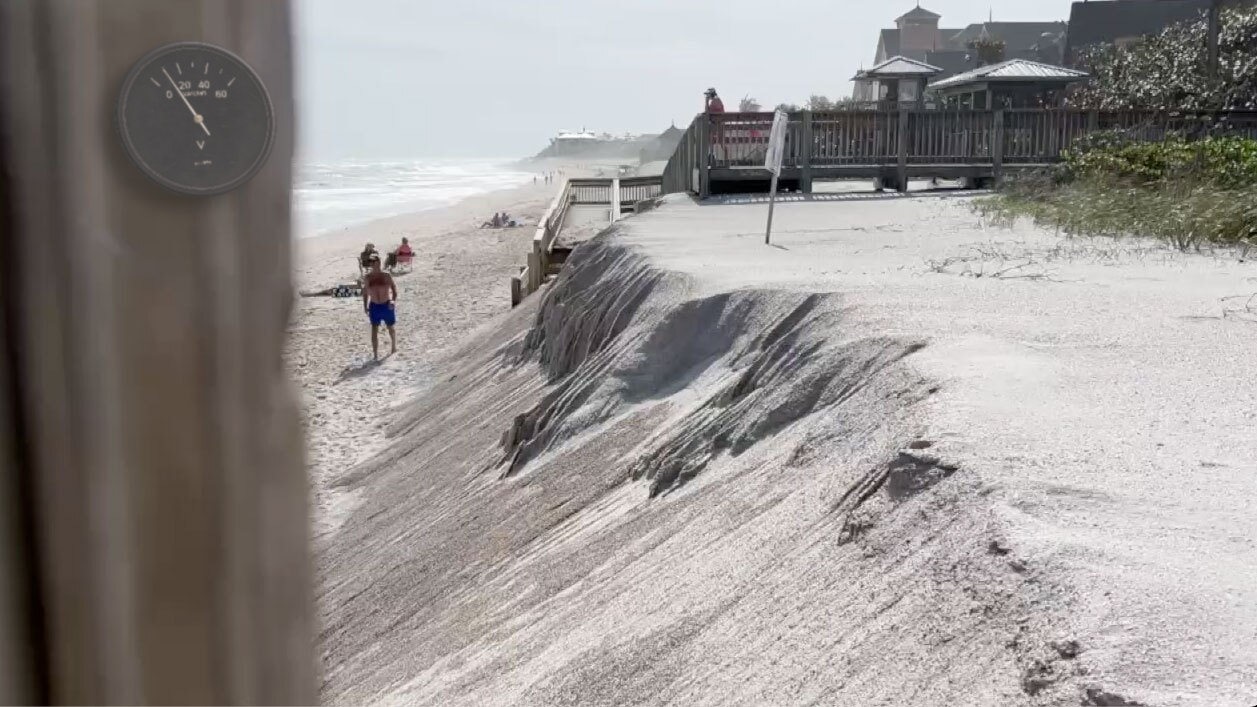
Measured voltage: 10; V
